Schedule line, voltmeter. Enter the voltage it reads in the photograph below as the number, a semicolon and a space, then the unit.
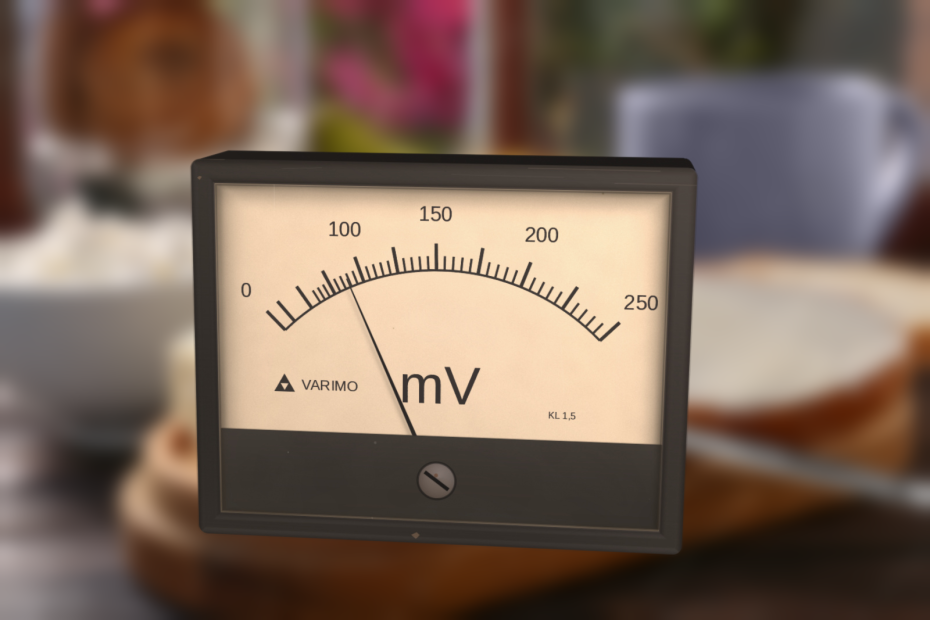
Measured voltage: 90; mV
